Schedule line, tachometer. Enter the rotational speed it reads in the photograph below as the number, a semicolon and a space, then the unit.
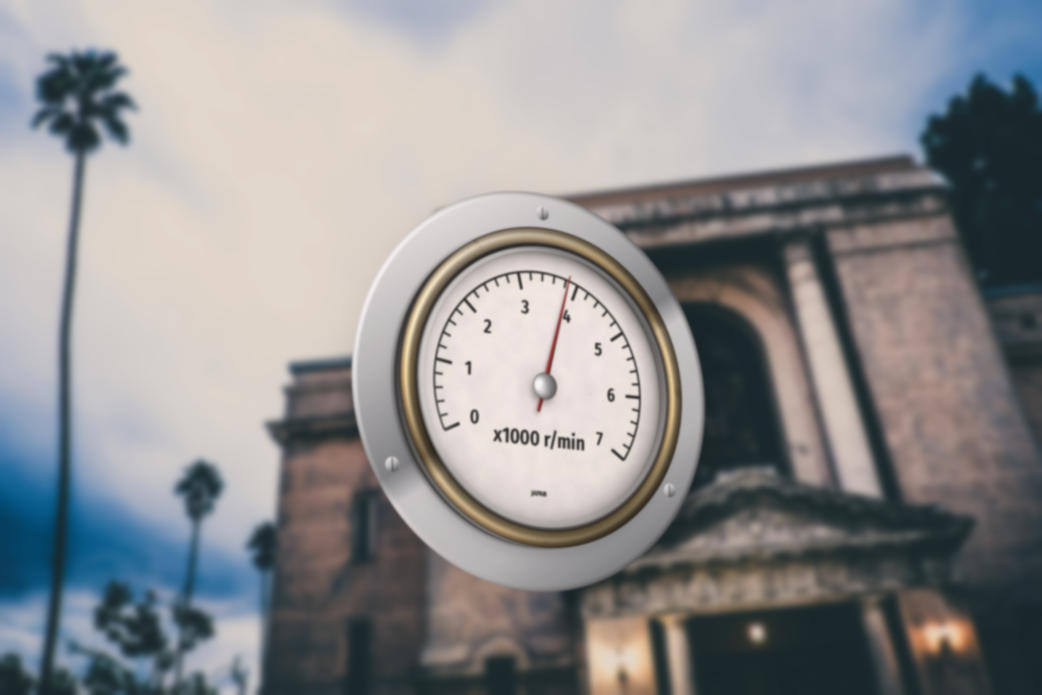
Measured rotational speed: 3800; rpm
